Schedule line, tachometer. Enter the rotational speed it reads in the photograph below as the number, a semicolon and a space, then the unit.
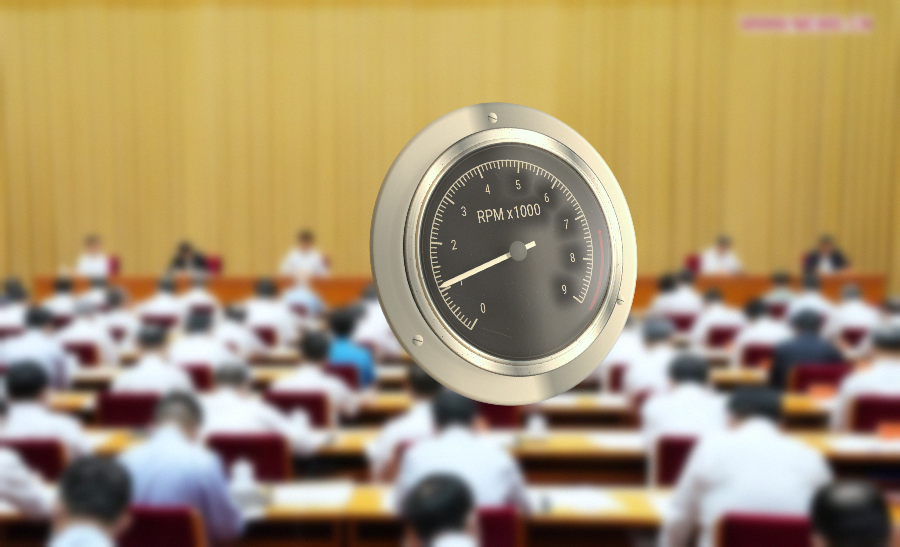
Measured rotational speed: 1100; rpm
